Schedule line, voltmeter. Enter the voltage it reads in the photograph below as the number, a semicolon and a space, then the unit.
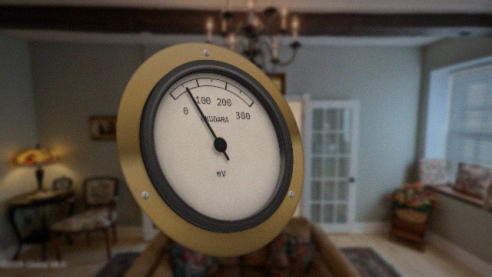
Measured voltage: 50; mV
